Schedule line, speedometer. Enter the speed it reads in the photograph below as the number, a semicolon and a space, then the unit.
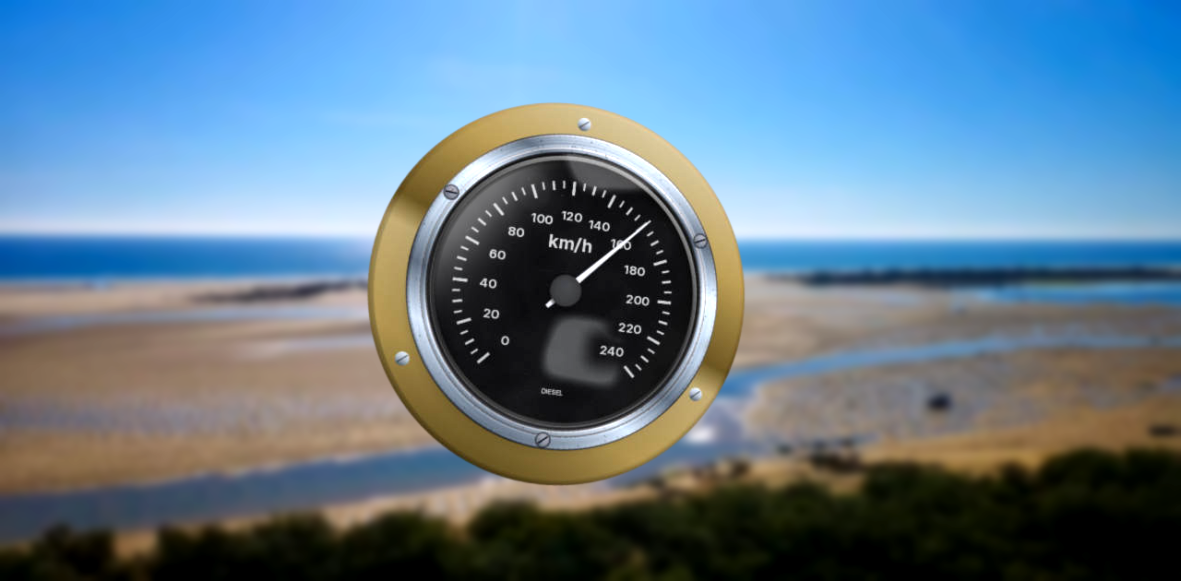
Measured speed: 160; km/h
